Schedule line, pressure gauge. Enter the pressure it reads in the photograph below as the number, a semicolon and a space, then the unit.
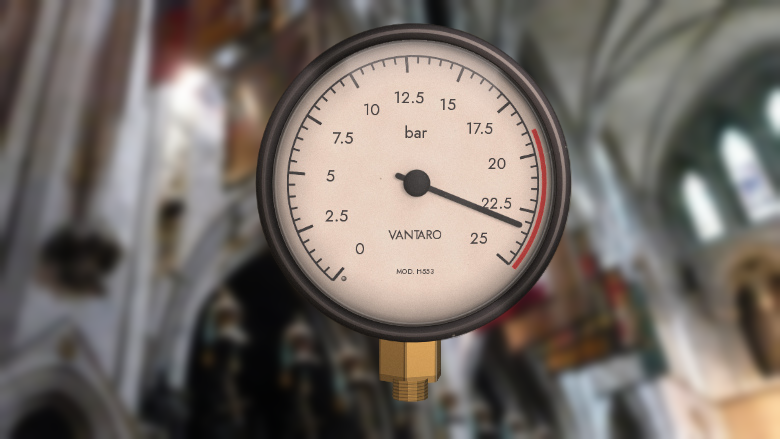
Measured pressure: 23.25; bar
